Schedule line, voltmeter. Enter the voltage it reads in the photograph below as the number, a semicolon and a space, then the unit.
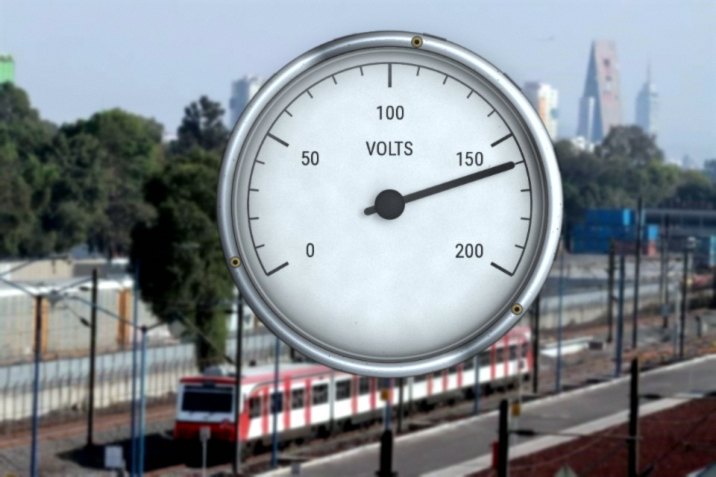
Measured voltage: 160; V
